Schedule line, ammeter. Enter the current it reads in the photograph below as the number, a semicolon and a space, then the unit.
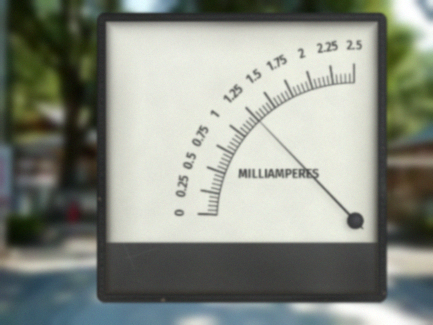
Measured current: 1.25; mA
